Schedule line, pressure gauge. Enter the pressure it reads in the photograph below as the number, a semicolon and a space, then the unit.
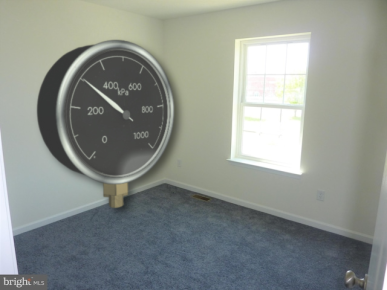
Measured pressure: 300; kPa
